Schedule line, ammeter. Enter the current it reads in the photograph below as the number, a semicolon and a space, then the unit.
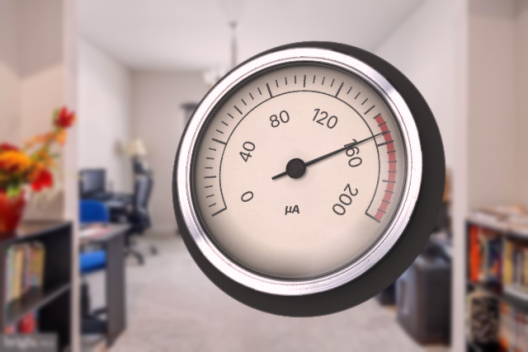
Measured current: 155; µA
